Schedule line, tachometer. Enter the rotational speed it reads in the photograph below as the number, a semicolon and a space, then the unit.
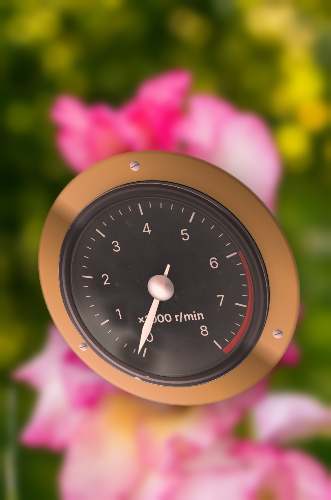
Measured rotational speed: 100; rpm
